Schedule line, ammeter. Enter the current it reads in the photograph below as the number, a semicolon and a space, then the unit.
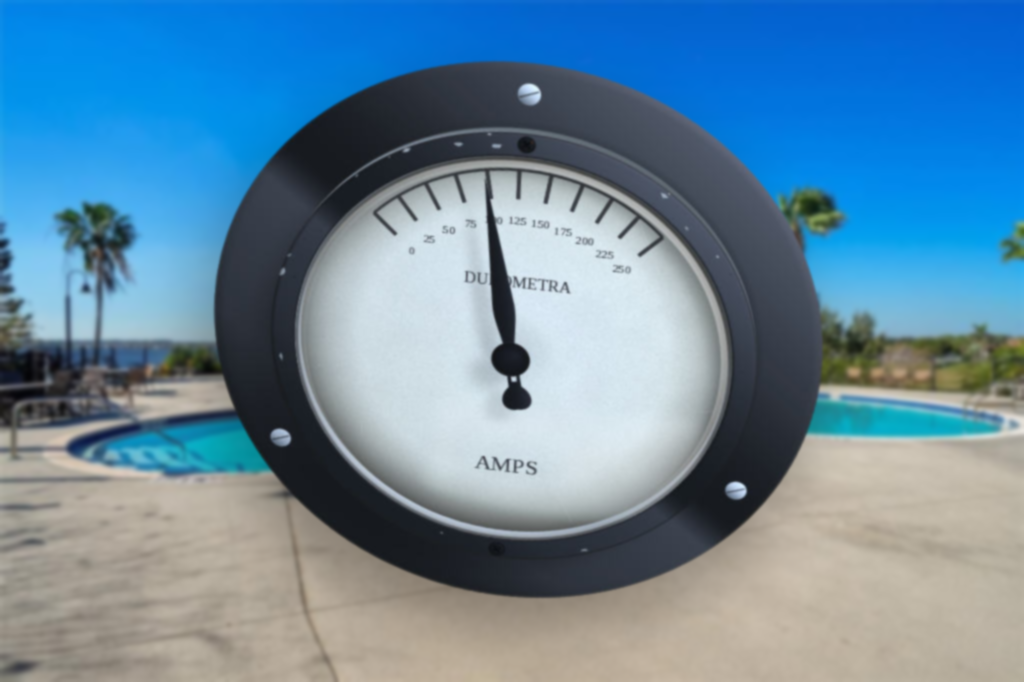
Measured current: 100; A
